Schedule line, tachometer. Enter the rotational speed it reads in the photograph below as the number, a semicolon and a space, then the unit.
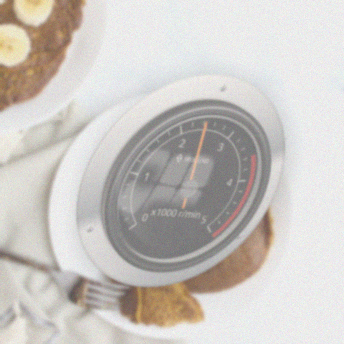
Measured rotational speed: 2400; rpm
